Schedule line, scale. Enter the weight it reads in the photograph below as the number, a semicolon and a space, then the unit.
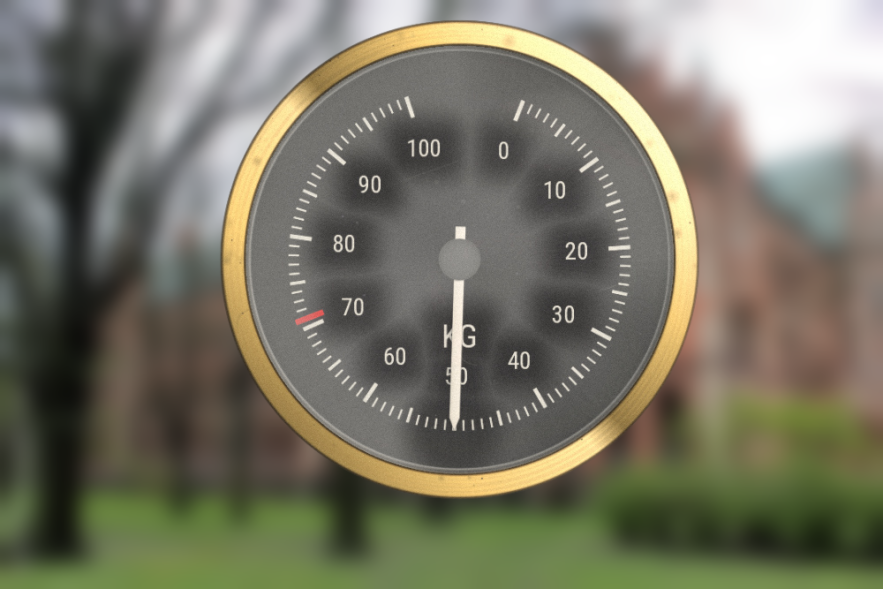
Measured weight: 50; kg
